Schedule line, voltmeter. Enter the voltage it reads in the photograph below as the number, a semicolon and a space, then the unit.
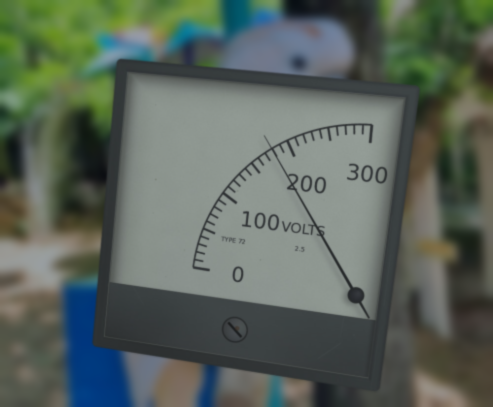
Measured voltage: 180; V
